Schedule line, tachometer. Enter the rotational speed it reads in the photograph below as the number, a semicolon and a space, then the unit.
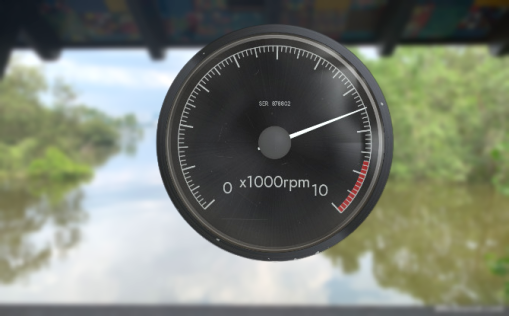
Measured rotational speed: 7500; rpm
